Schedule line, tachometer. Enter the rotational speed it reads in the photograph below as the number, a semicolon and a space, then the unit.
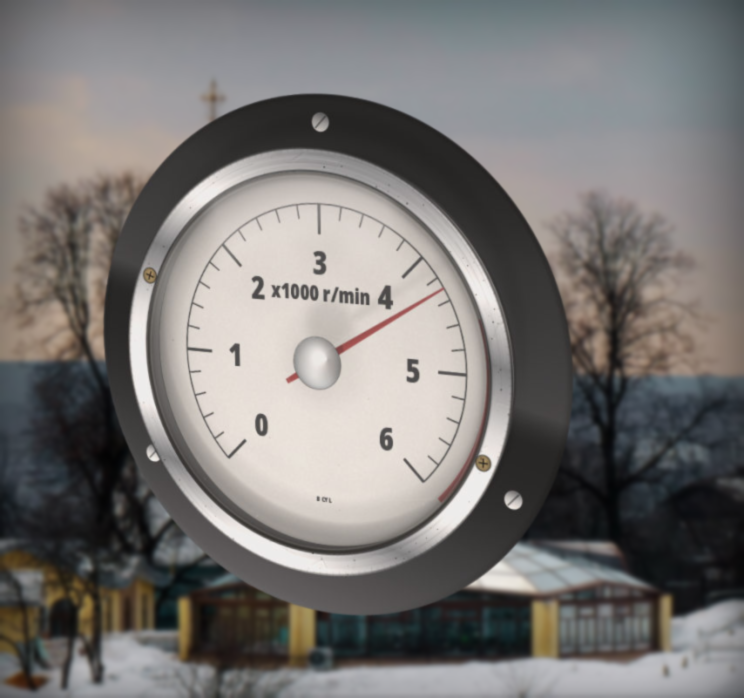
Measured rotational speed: 4300; rpm
